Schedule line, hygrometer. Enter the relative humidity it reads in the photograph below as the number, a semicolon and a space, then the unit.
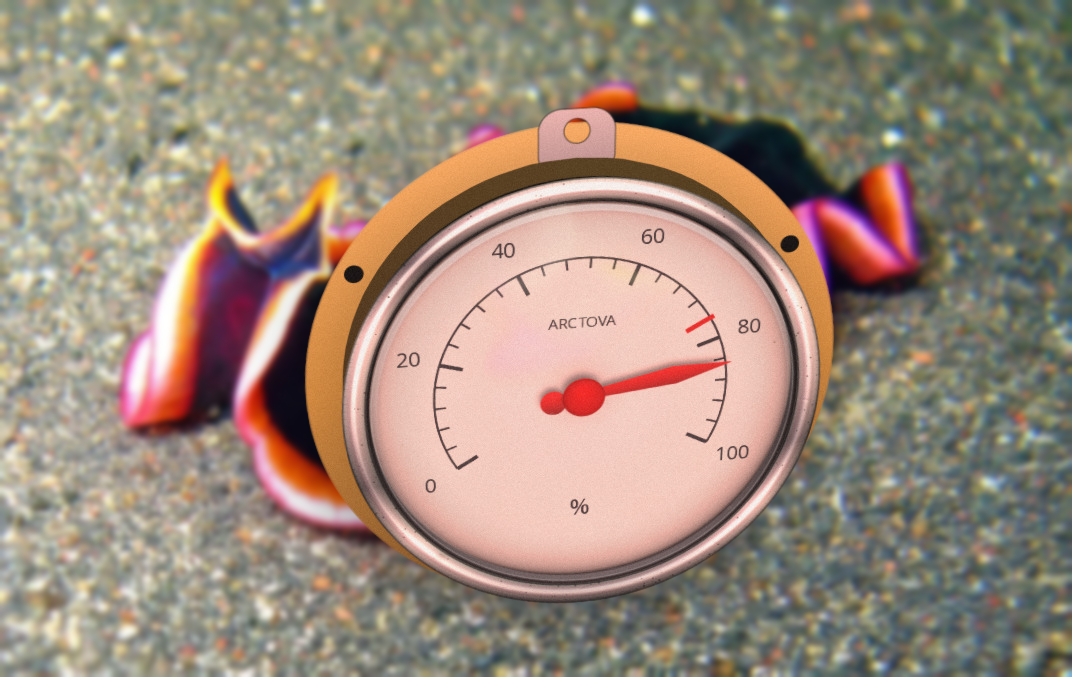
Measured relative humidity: 84; %
